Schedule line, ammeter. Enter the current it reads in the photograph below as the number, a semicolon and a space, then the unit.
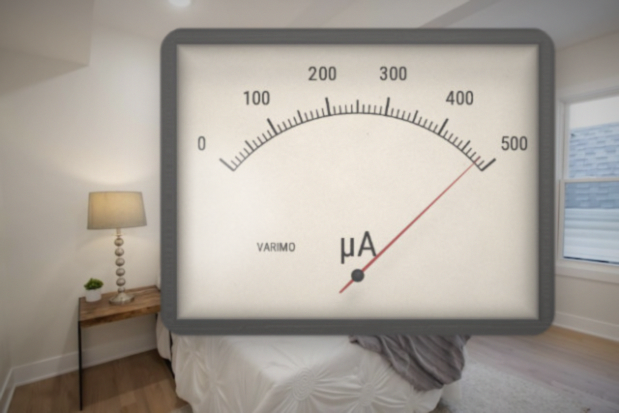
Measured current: 480; µA
